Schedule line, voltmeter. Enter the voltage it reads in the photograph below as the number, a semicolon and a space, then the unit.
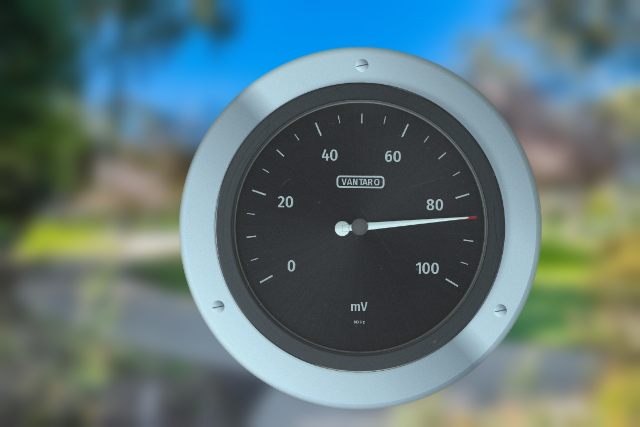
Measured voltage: 85; mV
